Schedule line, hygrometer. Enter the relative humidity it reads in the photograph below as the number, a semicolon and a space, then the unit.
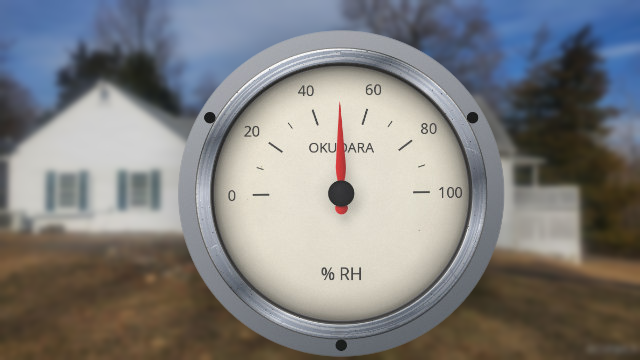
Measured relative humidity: 50; %
